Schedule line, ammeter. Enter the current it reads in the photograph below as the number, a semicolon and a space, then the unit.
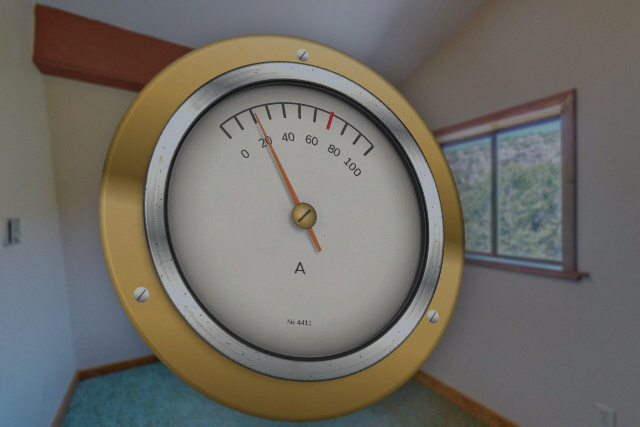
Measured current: 20; A
